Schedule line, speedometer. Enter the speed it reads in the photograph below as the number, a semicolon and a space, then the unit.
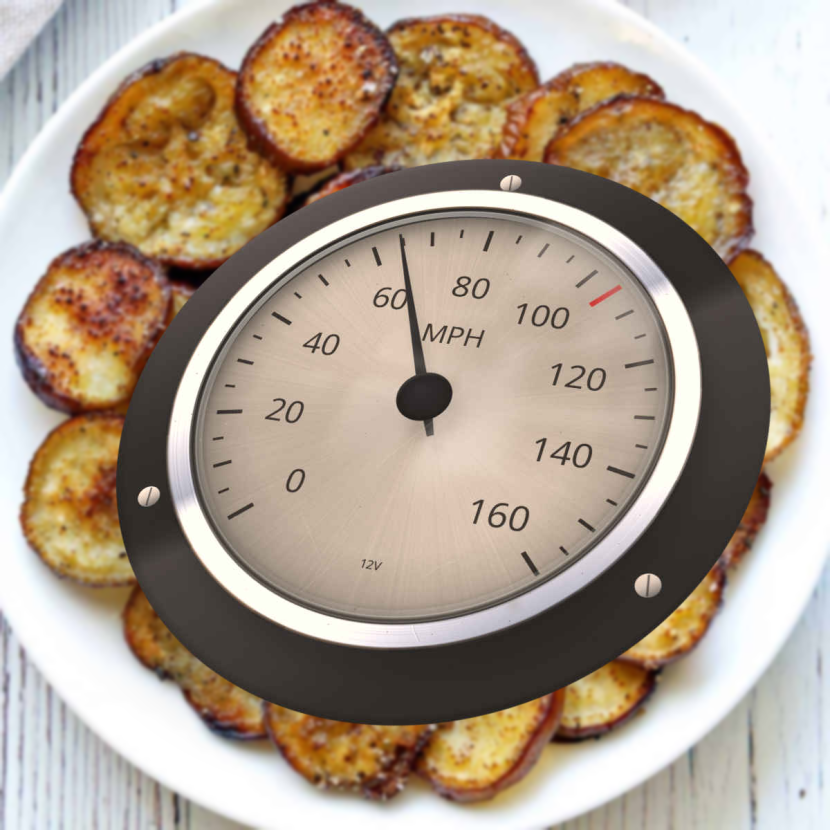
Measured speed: 65; mph
